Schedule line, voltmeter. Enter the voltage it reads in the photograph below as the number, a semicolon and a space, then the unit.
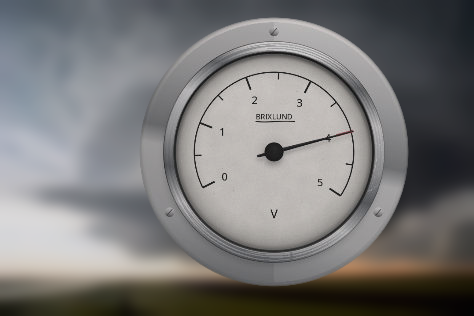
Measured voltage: 4; V
